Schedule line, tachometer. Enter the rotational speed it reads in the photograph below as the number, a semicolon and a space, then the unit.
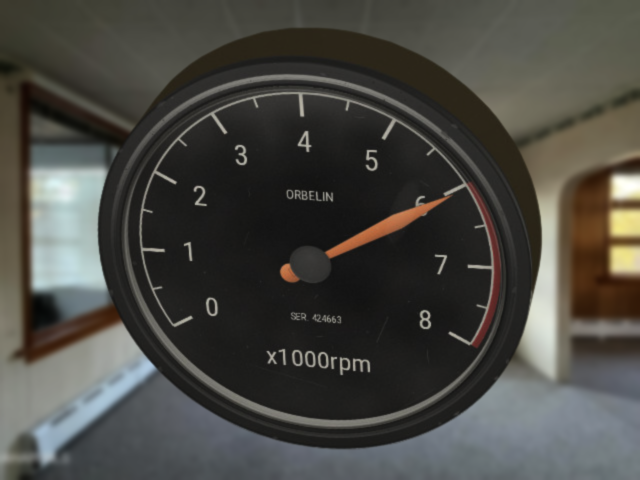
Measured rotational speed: 6000; rpm
